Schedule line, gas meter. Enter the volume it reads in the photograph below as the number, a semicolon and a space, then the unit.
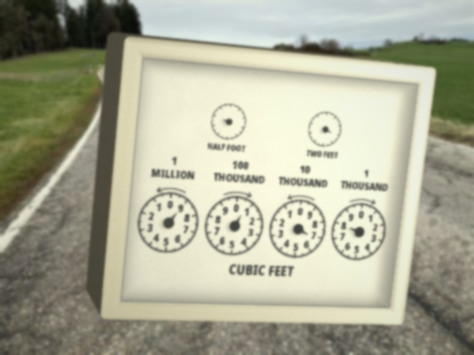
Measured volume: 906800; ft³
